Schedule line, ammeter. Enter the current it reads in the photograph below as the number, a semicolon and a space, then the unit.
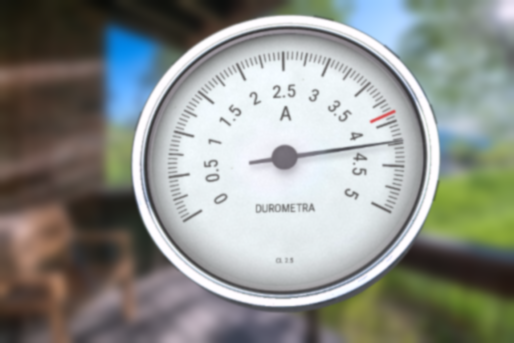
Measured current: 4.25; A
